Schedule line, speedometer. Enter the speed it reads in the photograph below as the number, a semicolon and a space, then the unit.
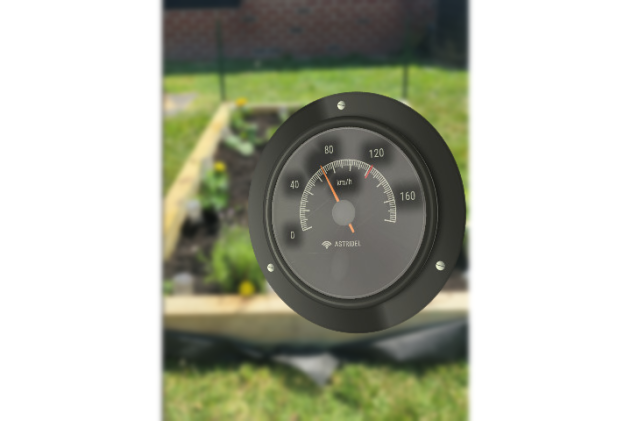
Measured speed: 70; km/h
